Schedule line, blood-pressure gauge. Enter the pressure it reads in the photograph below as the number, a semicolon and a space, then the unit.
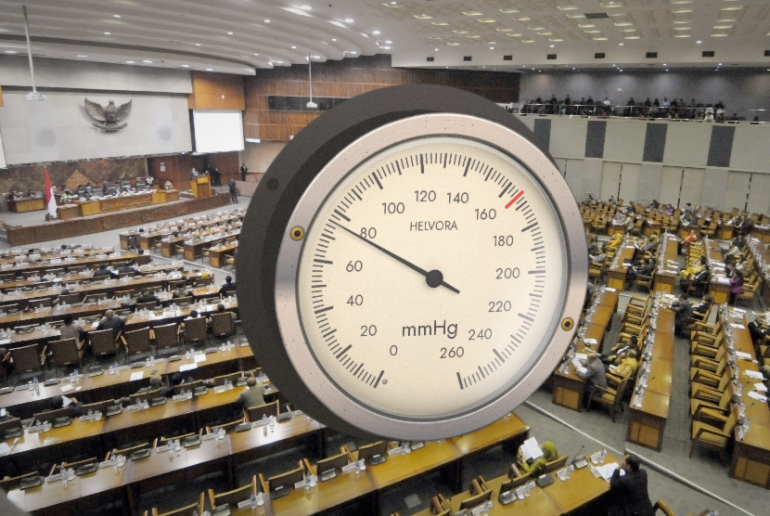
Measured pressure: 76; mmHg
